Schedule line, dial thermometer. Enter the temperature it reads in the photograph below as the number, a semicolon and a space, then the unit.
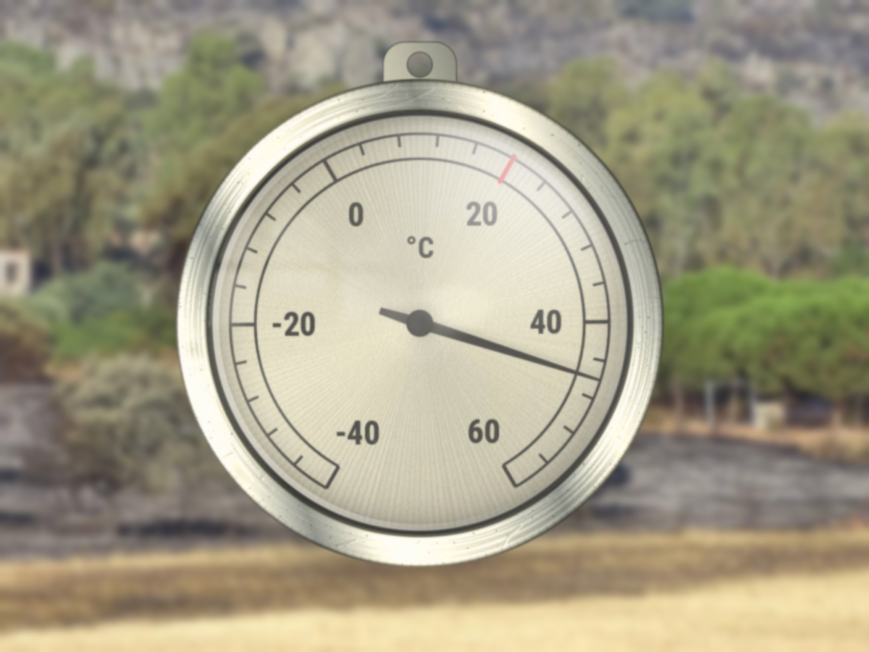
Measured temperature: 46; °C
